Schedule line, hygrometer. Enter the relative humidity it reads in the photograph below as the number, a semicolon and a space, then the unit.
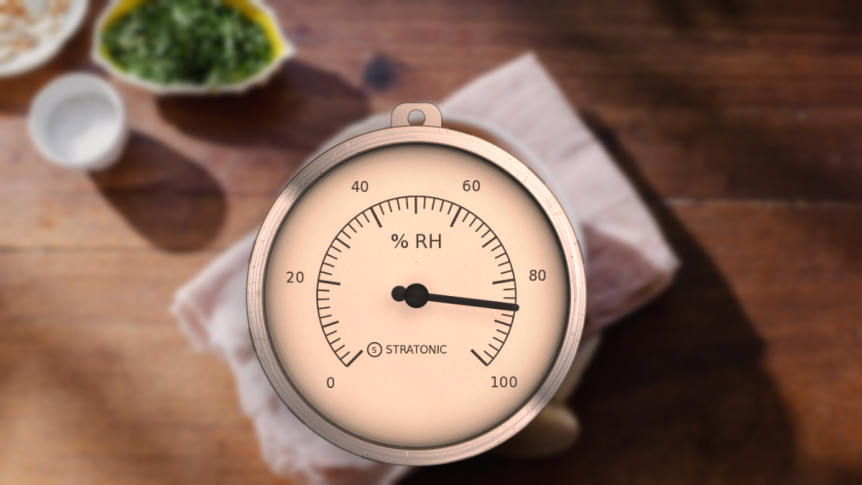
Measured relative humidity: 86; %
